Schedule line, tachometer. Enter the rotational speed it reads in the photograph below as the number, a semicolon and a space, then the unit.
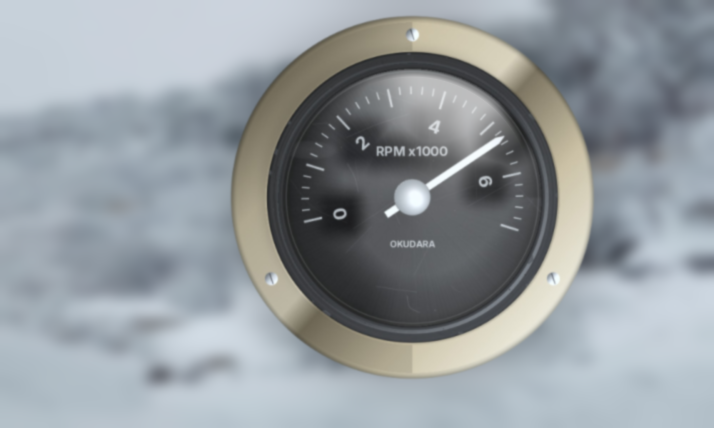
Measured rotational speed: 5300; rpm
